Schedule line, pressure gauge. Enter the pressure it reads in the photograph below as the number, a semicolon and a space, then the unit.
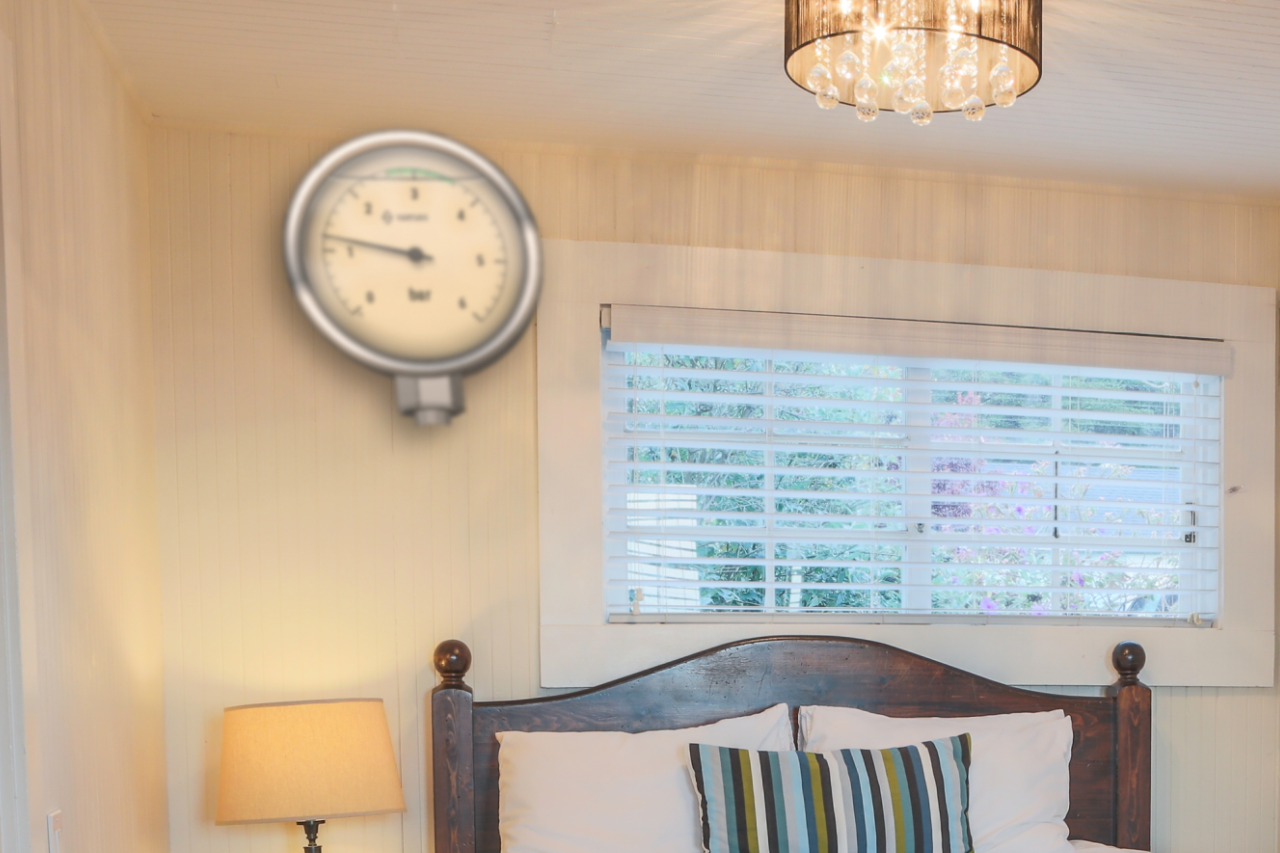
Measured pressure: 1.2; bar
